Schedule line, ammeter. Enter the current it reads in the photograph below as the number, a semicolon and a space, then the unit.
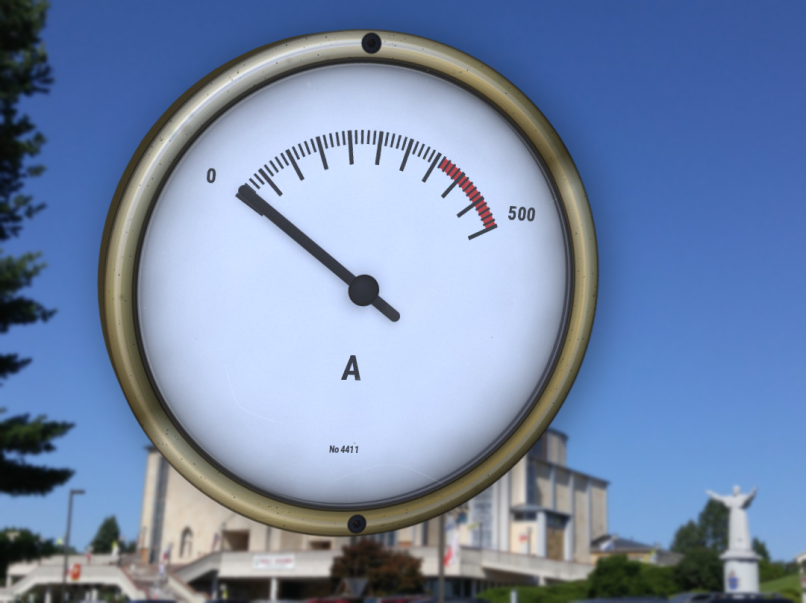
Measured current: 10; A
